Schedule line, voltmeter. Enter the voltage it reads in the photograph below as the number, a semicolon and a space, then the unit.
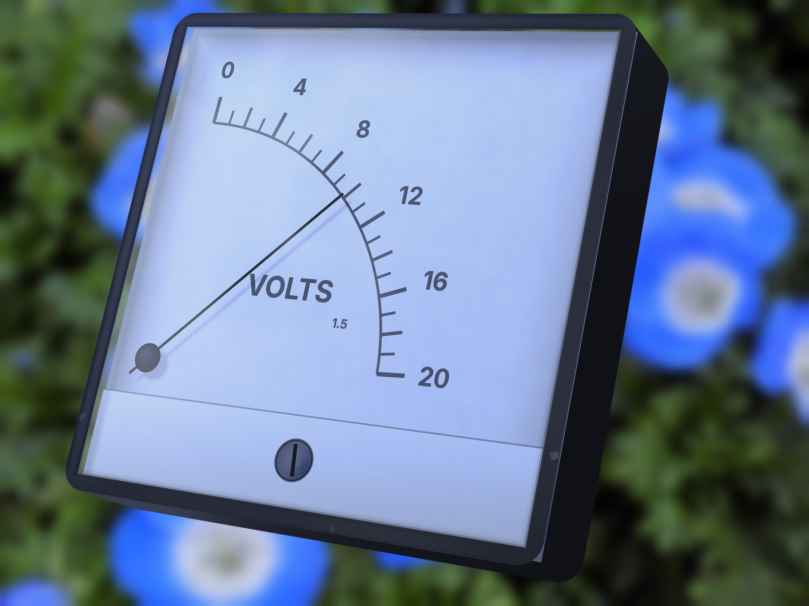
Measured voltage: 10; V
